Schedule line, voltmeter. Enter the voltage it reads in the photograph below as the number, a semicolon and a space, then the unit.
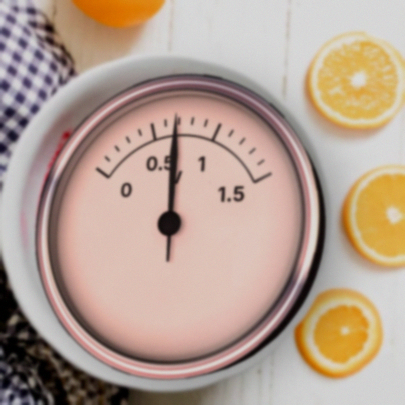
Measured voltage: 0.7; V
